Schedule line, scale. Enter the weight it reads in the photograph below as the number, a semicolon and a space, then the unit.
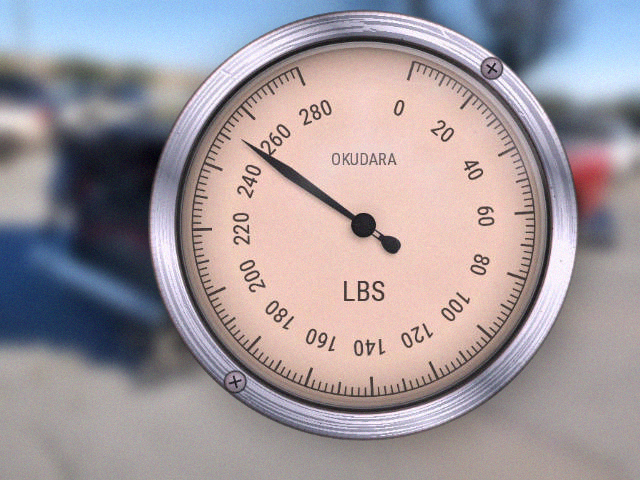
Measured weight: 252; lb
